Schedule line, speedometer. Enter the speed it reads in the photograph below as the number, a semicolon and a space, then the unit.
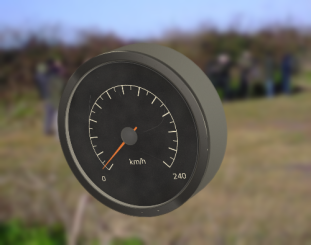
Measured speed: 5; km/h
